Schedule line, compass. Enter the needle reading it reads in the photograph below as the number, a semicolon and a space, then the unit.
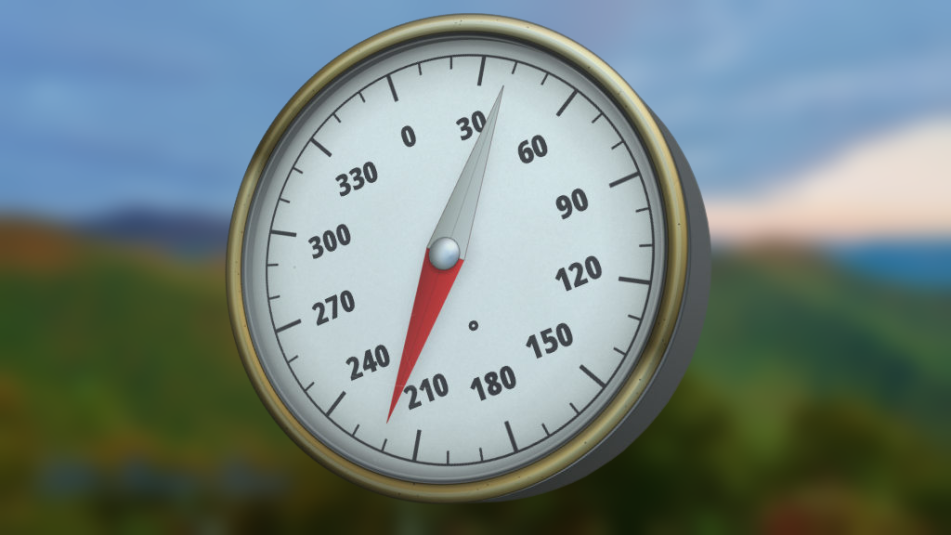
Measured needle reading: 220; °
